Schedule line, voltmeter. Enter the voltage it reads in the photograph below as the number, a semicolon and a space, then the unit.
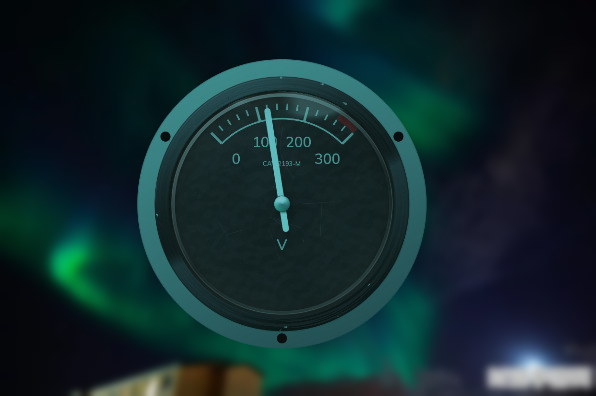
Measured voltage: 120; V
